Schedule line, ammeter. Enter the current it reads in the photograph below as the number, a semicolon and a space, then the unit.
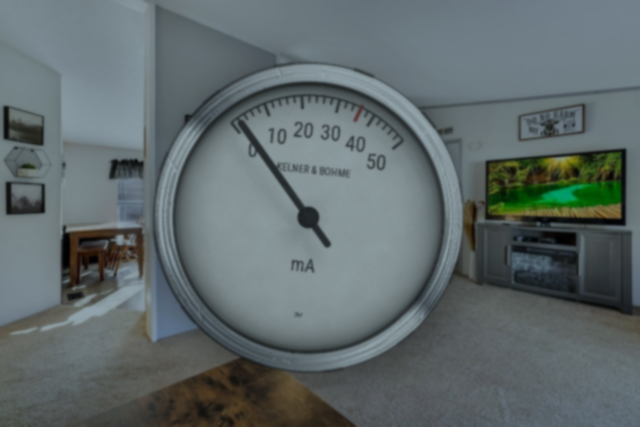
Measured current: 2; mA
